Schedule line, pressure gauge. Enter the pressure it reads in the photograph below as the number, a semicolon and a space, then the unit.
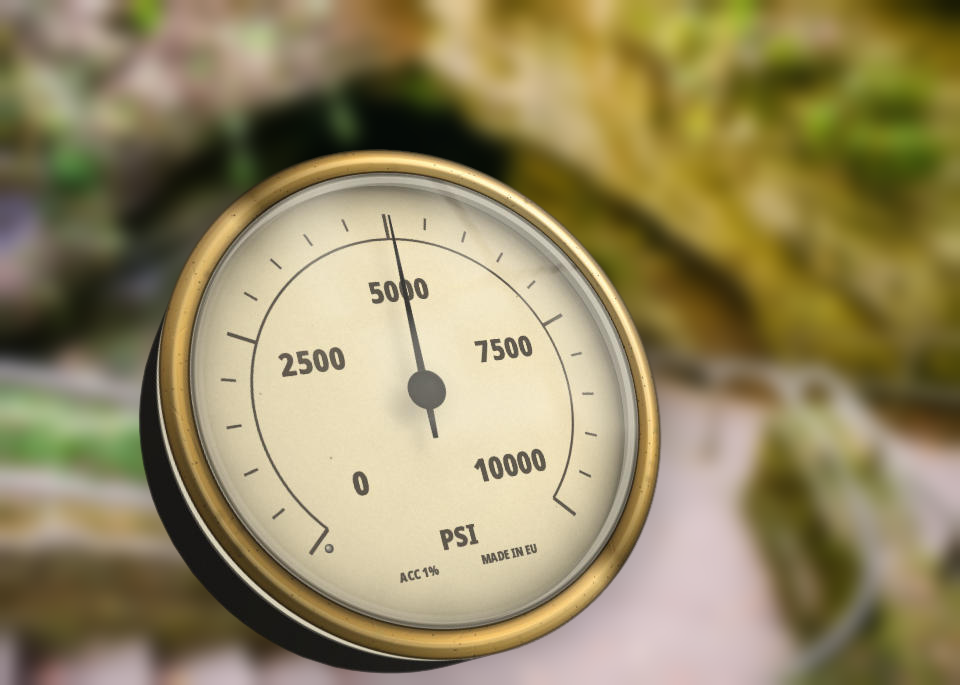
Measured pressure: 5000; psi
